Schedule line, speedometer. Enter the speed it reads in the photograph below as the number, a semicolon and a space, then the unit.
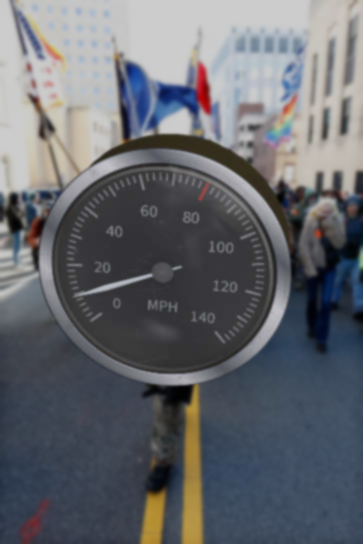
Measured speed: 10; mph
